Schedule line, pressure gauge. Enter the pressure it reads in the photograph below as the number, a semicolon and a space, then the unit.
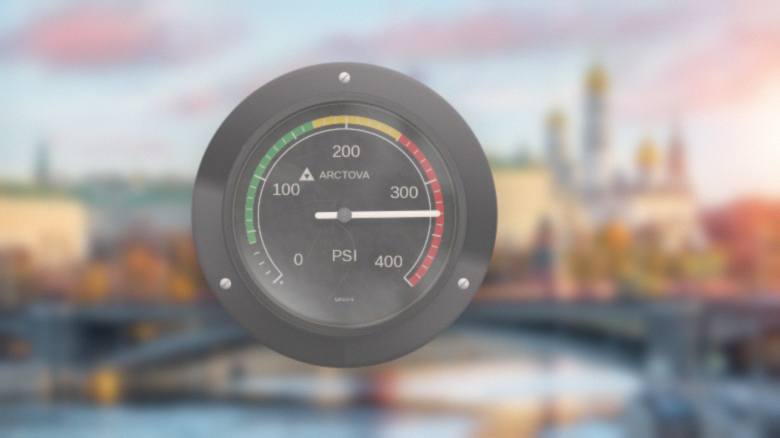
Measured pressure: 330; psi
